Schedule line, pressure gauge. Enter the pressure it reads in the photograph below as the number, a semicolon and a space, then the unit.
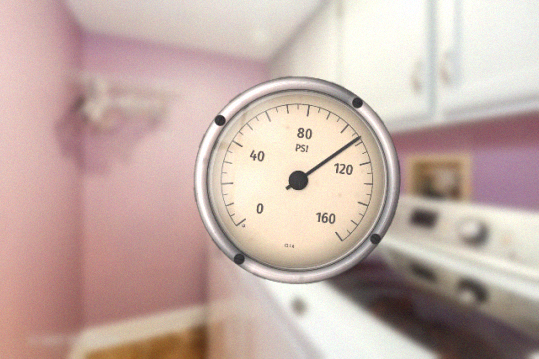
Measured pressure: 107.5; psi
